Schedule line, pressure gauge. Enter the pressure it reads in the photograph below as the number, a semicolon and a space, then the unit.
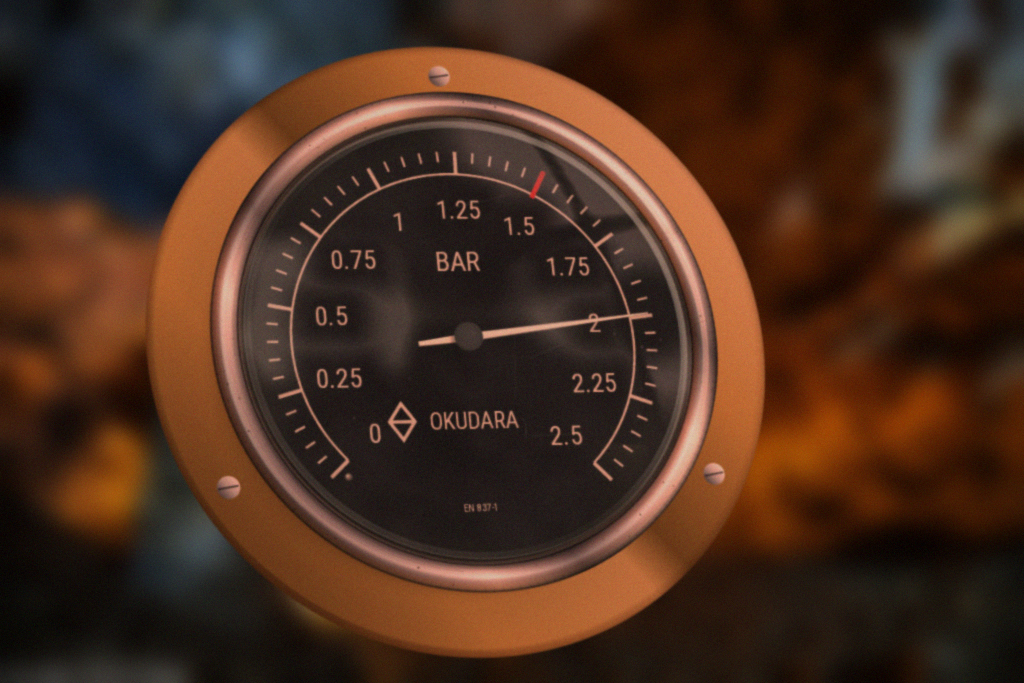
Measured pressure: 2; bar
